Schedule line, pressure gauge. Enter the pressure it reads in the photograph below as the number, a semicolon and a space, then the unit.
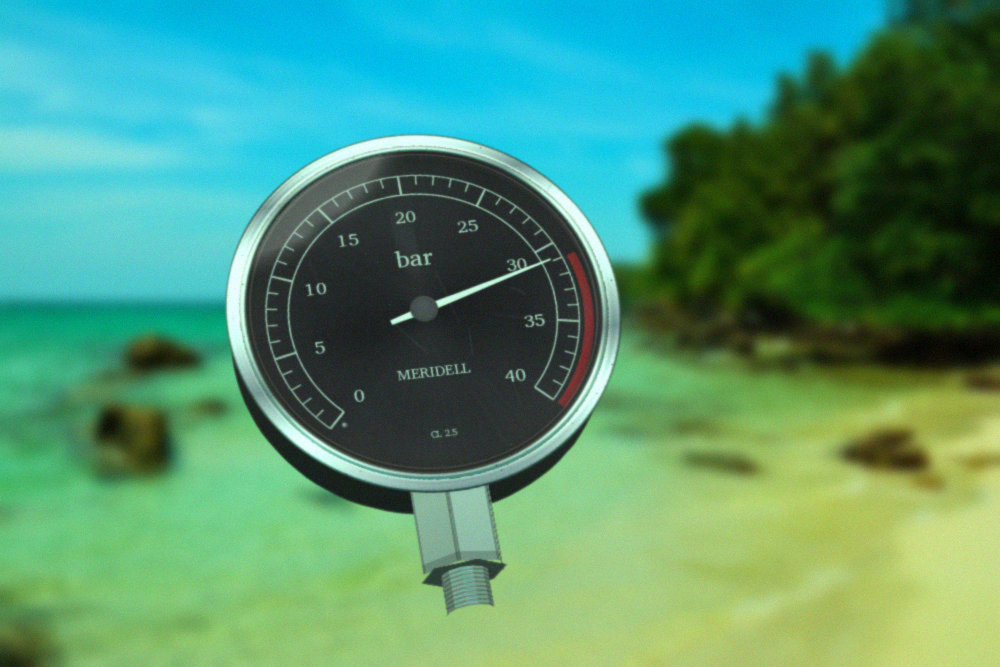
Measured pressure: 31; bar
